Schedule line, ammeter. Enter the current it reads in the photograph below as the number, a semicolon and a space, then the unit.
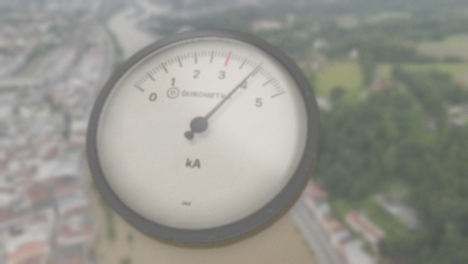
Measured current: 4; kA
